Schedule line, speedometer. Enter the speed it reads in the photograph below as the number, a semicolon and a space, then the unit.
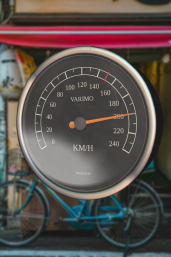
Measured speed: 200; km/h
